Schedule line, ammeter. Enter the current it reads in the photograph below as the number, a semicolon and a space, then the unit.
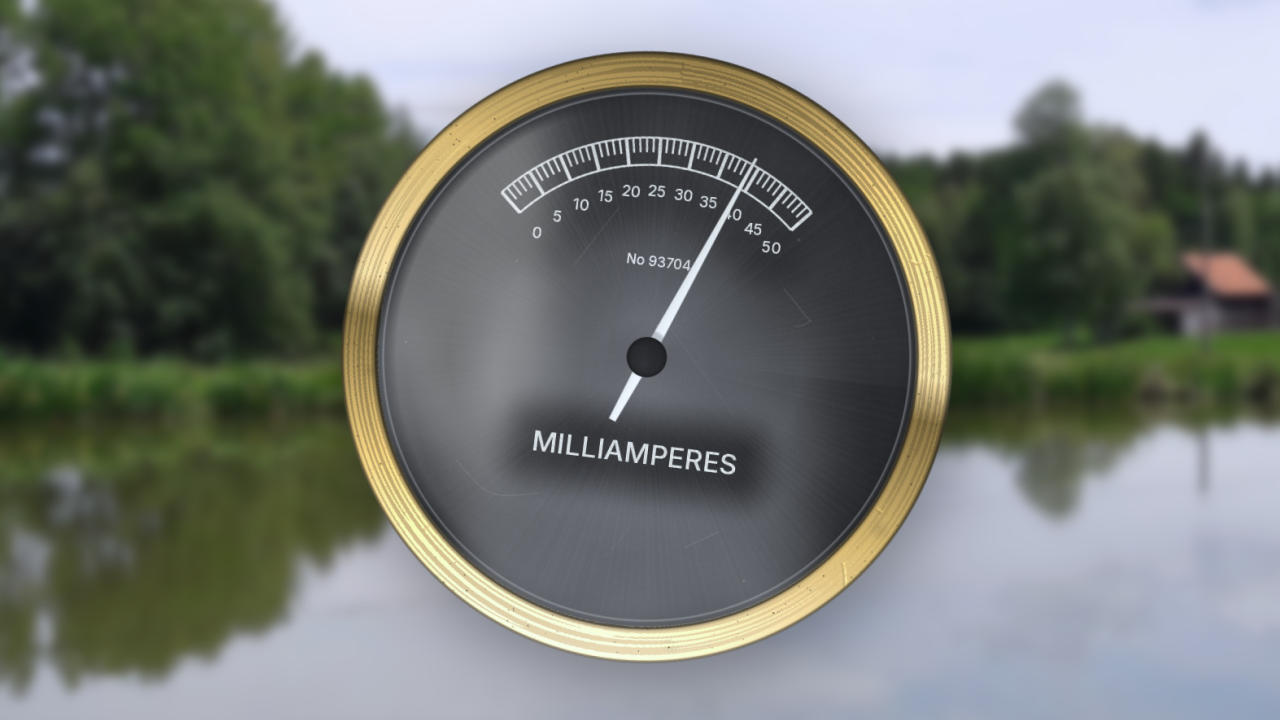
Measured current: 39; mA
